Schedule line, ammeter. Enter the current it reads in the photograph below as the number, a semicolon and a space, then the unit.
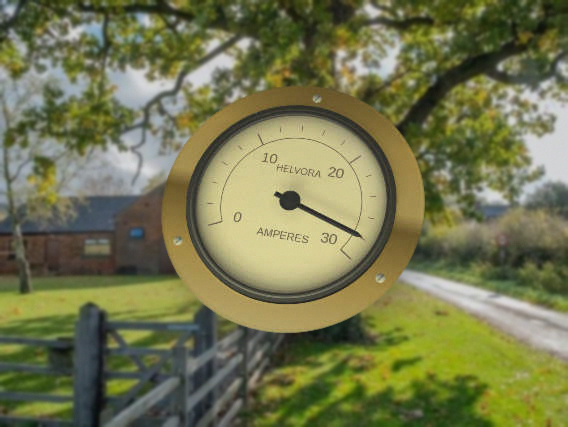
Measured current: 28; A
